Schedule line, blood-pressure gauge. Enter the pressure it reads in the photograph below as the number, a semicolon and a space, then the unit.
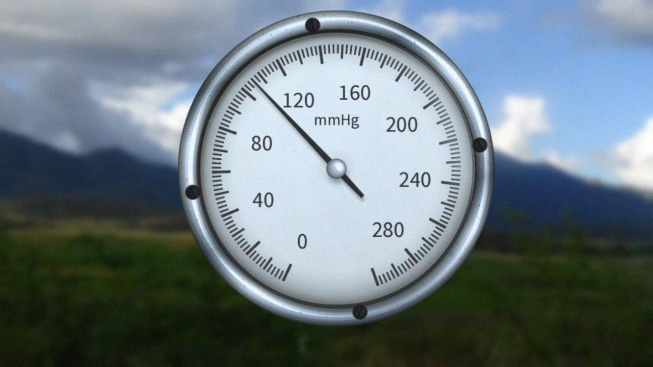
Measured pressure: 106; mmHg
